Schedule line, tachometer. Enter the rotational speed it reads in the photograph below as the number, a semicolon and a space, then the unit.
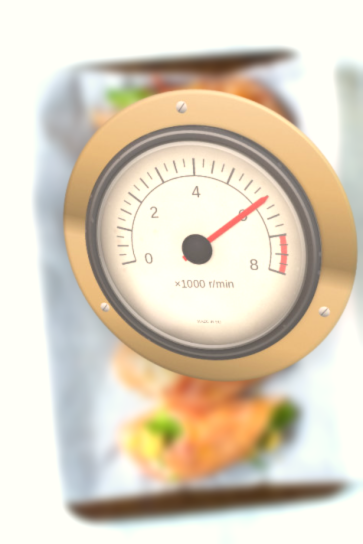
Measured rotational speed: 6000; rpm
